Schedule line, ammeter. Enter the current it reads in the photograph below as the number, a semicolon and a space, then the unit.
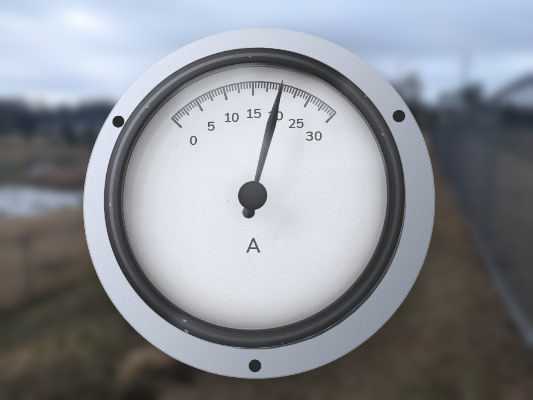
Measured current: 20; A
